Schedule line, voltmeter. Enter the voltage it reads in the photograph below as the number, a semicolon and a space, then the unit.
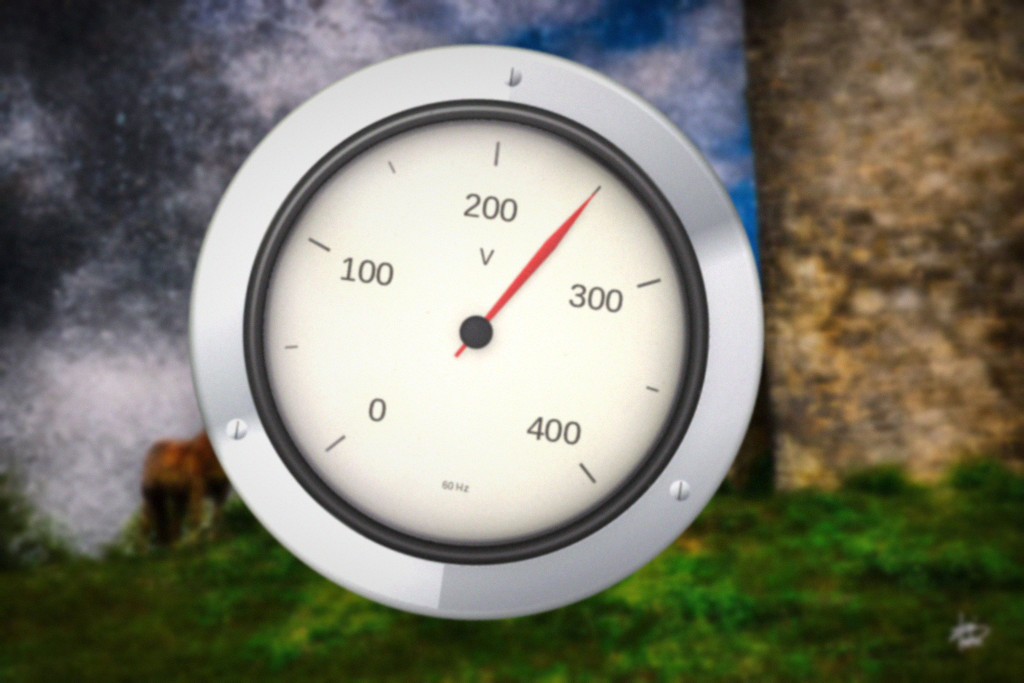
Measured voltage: 250; V
